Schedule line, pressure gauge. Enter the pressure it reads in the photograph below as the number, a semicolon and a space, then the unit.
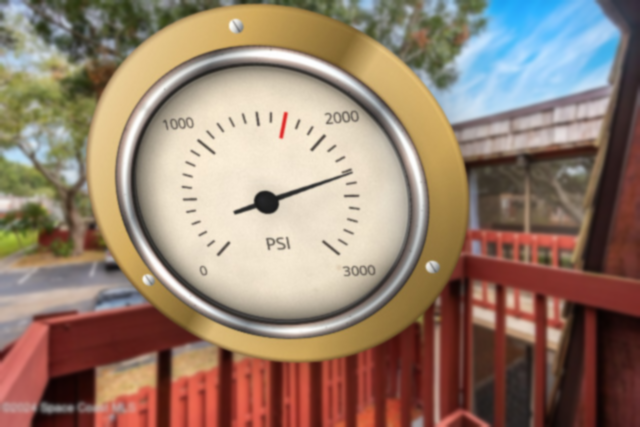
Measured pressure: 2300; psi
